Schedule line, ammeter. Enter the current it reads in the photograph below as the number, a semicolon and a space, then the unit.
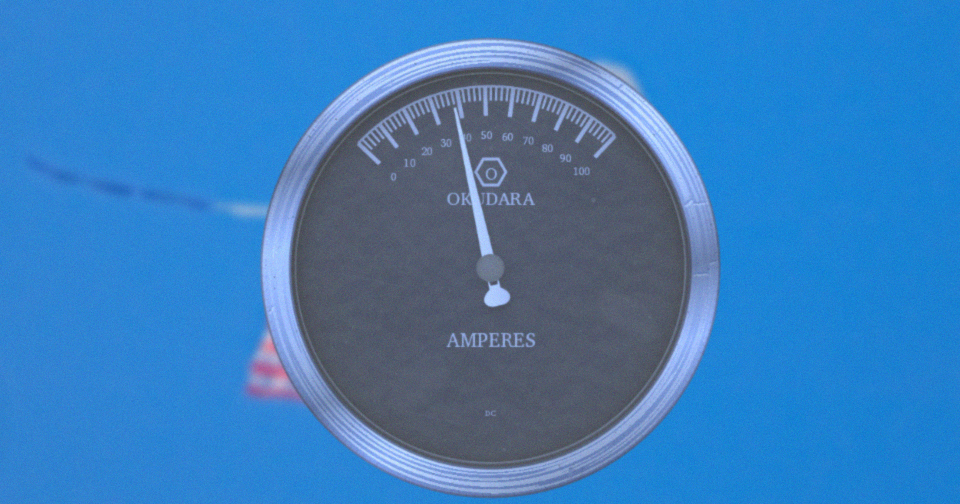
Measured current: 38; A
